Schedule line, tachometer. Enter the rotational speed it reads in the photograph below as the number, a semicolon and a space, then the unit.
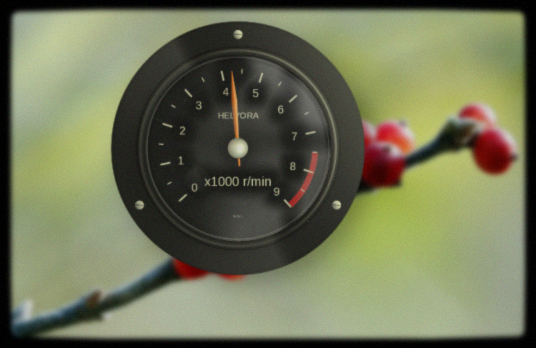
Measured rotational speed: 4250; rpm
